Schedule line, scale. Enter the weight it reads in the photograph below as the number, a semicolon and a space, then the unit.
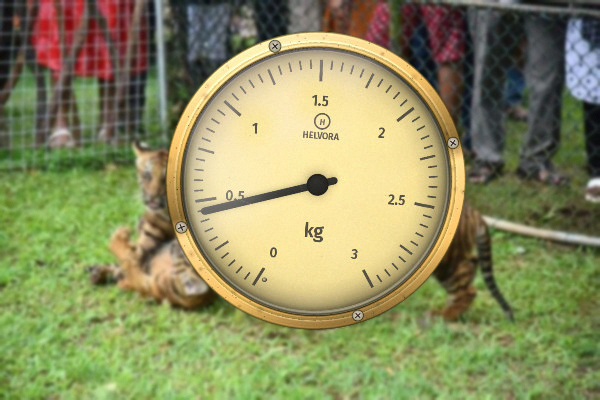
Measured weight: 0.45; kg
